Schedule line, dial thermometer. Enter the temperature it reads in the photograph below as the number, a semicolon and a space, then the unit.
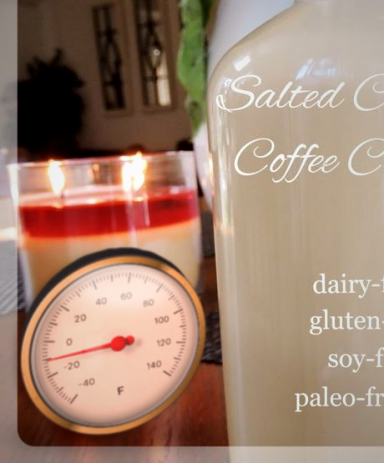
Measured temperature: -10; °F
